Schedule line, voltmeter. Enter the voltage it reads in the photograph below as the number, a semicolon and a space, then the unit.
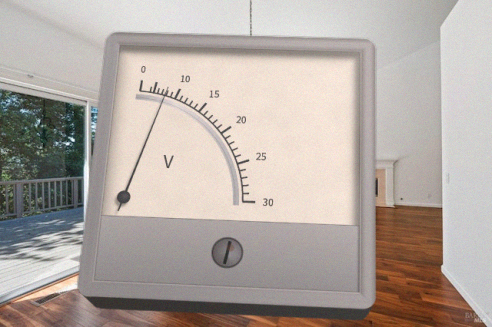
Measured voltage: 8; V
